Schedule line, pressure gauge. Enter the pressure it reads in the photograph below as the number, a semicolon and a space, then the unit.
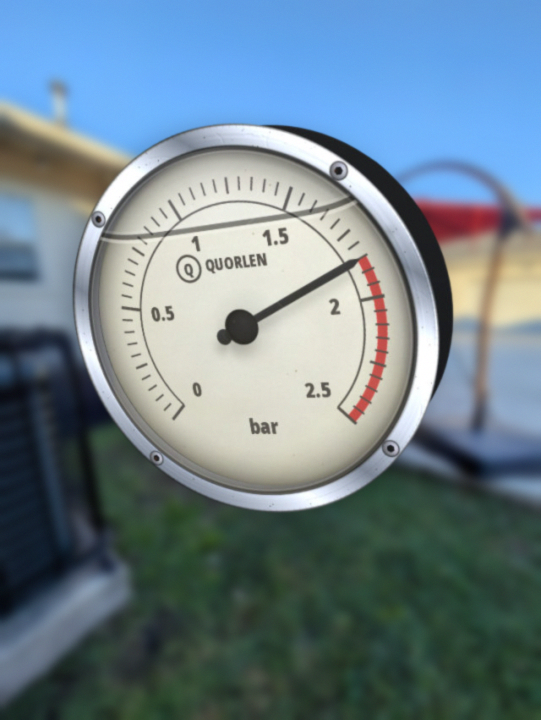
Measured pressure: 1.85; bar
